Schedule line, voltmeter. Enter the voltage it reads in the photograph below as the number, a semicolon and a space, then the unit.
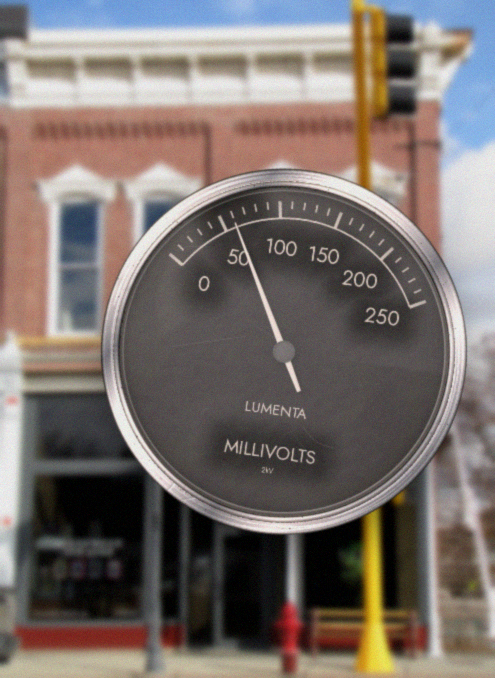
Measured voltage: 60; mV
